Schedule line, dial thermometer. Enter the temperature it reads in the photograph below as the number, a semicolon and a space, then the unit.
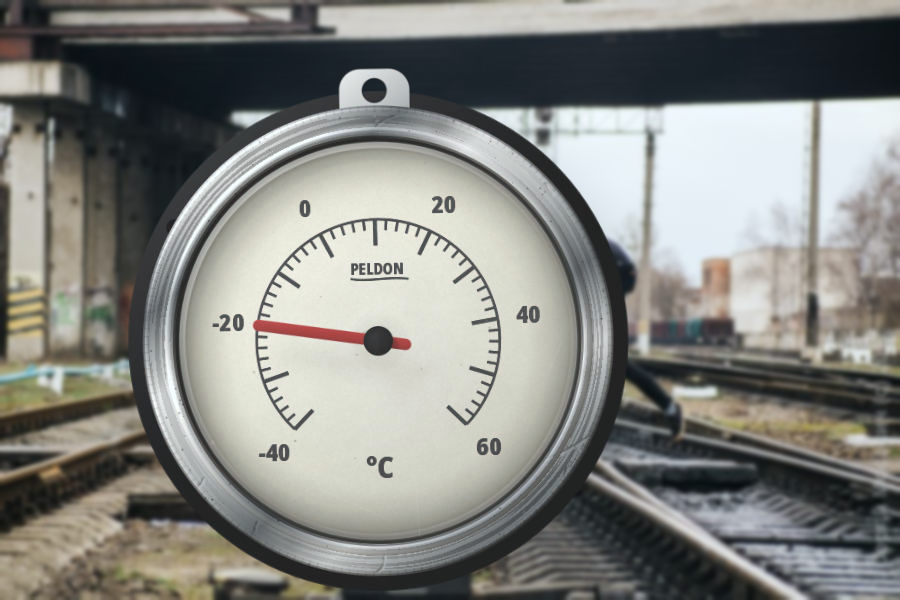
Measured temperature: -20; °C
